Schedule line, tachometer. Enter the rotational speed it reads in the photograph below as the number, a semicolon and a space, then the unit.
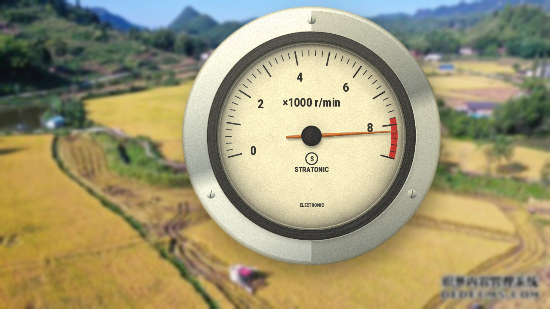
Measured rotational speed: 8200; rpm
